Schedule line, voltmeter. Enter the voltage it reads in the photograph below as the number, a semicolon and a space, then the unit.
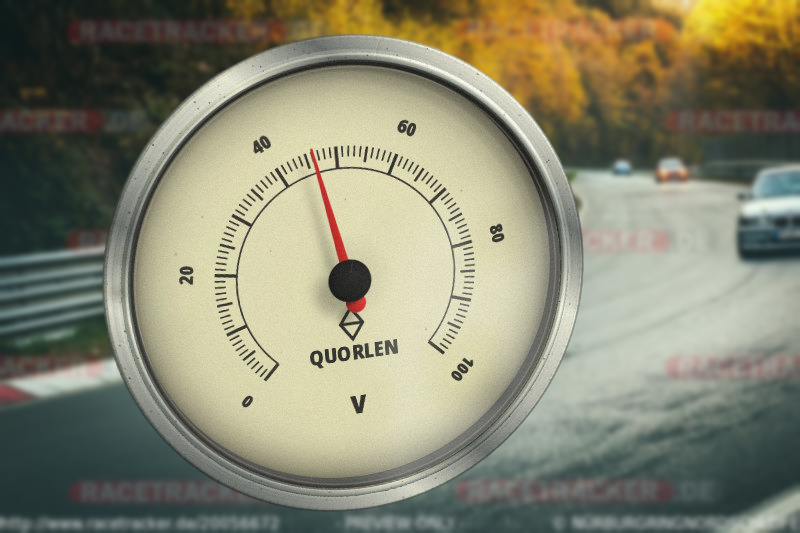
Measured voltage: 46; V
